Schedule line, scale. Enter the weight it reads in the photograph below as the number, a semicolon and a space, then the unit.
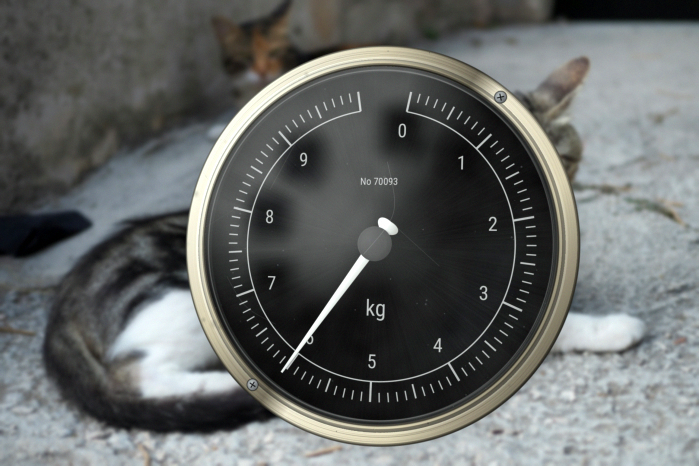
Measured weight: 6; kg
